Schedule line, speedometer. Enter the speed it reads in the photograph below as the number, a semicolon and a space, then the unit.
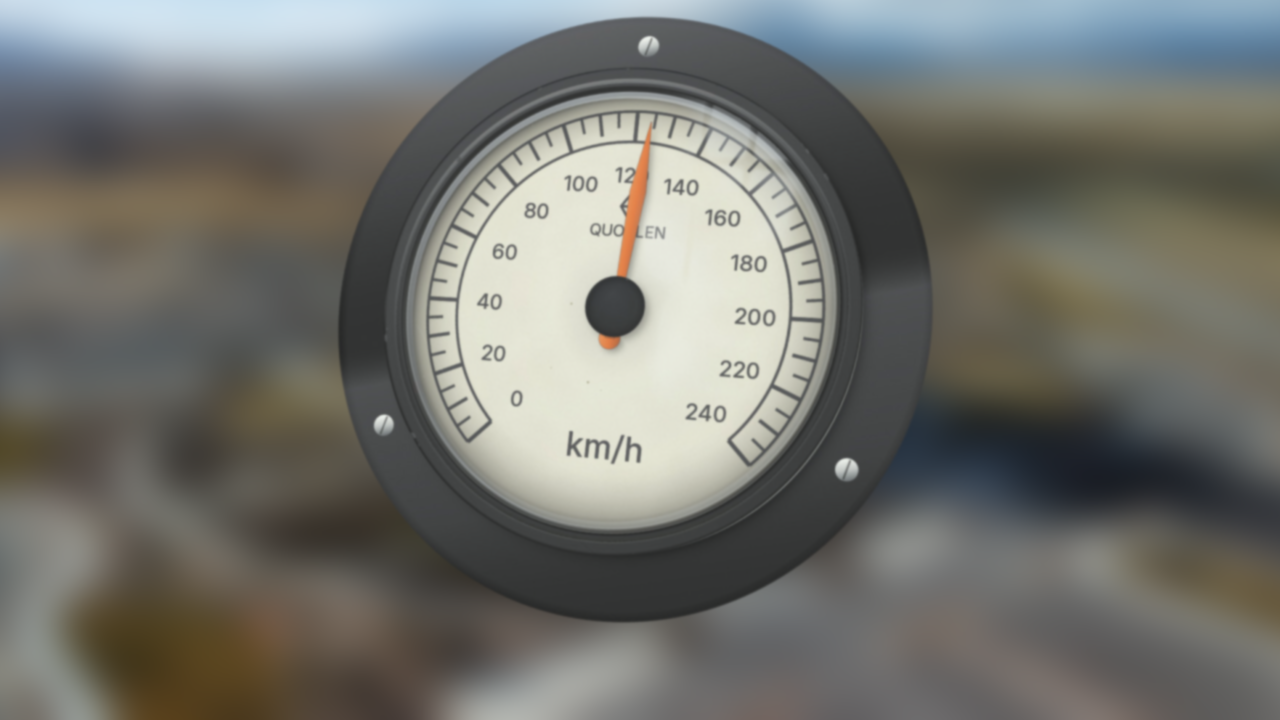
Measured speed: 125; km/h
